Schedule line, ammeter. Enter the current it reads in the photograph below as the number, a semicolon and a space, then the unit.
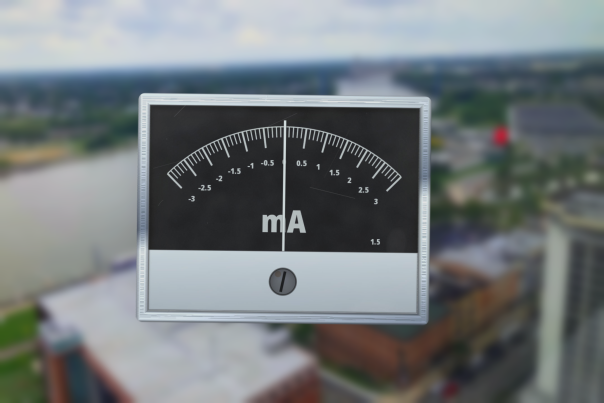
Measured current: 0; mA
